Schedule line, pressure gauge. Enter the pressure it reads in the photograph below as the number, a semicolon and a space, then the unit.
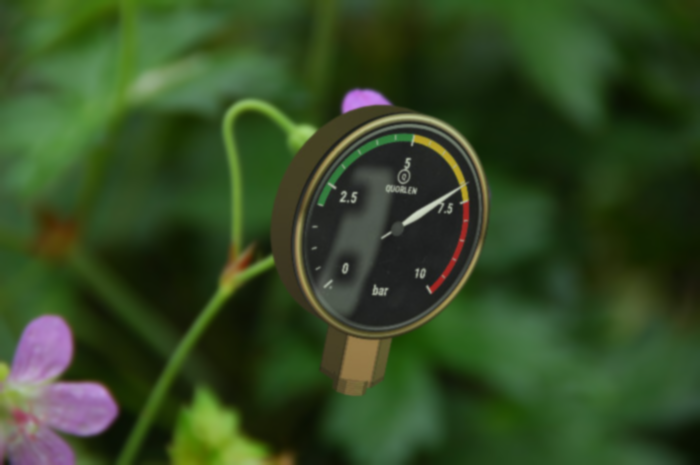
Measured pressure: 7; bar
